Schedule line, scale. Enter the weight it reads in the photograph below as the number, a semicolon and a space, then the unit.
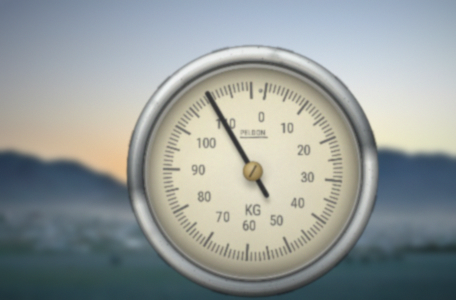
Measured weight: 110; kg
